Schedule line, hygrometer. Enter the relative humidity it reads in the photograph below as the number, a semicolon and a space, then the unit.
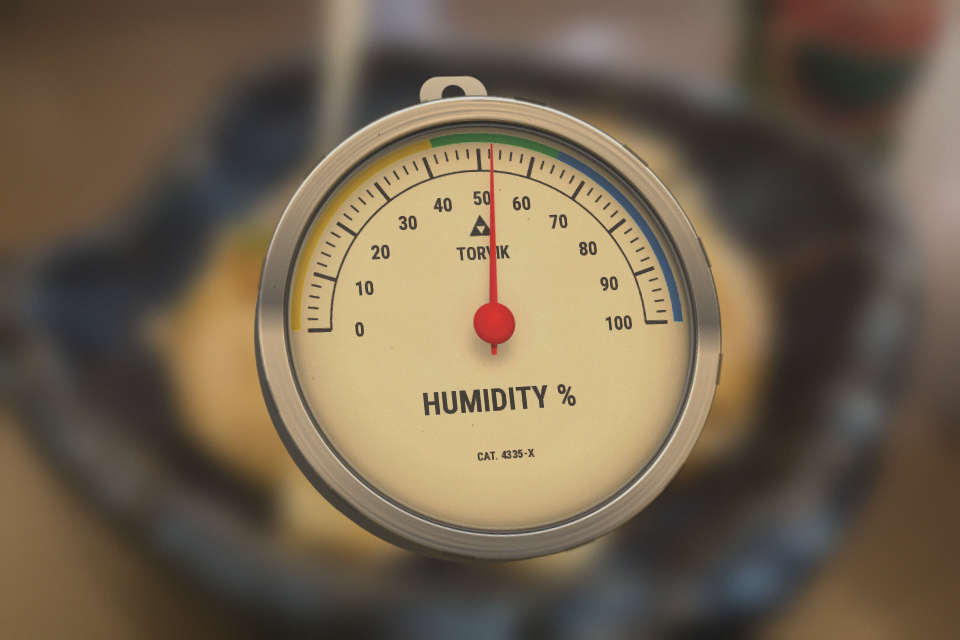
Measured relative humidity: 52; %
